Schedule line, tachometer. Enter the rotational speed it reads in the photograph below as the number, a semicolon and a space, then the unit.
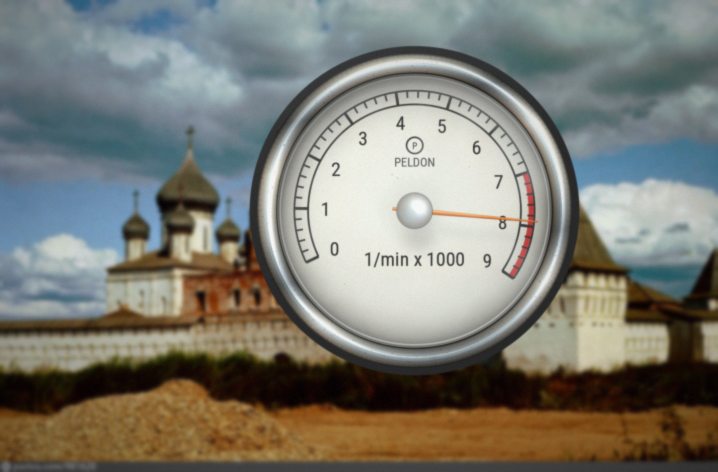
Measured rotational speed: 7900; rpm
